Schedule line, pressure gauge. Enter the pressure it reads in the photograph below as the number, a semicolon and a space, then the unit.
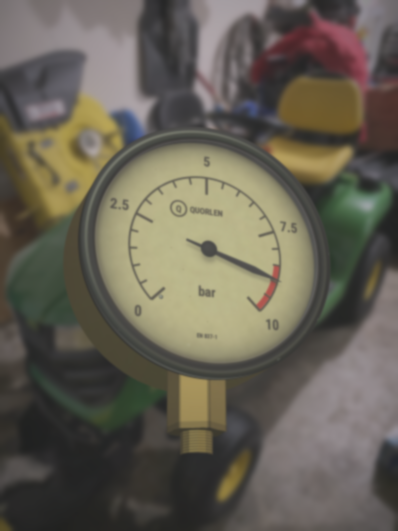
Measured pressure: 9; bar
